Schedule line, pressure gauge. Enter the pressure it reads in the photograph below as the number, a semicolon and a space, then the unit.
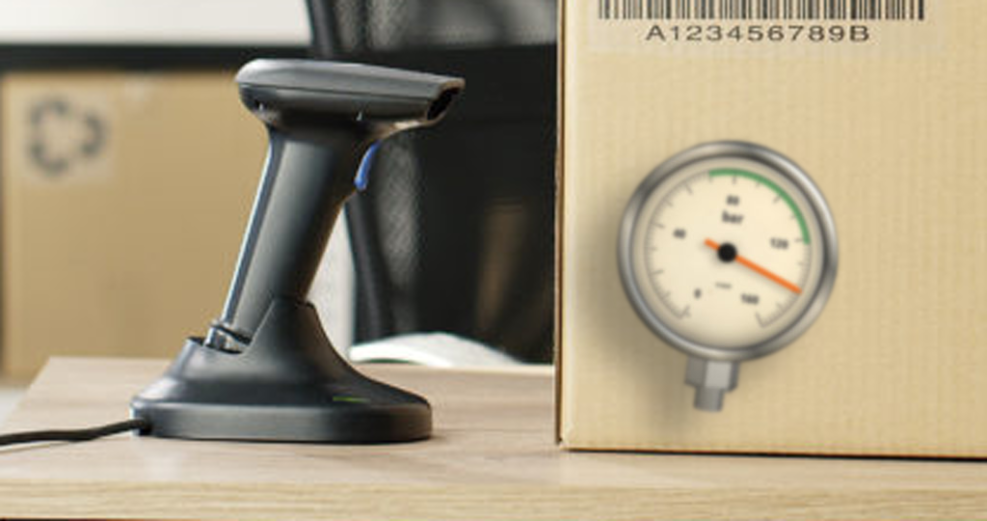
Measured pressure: 140; bar
